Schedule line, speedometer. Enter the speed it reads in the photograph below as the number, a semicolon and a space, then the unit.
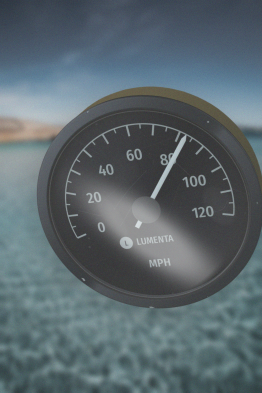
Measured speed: 82.5; mph
